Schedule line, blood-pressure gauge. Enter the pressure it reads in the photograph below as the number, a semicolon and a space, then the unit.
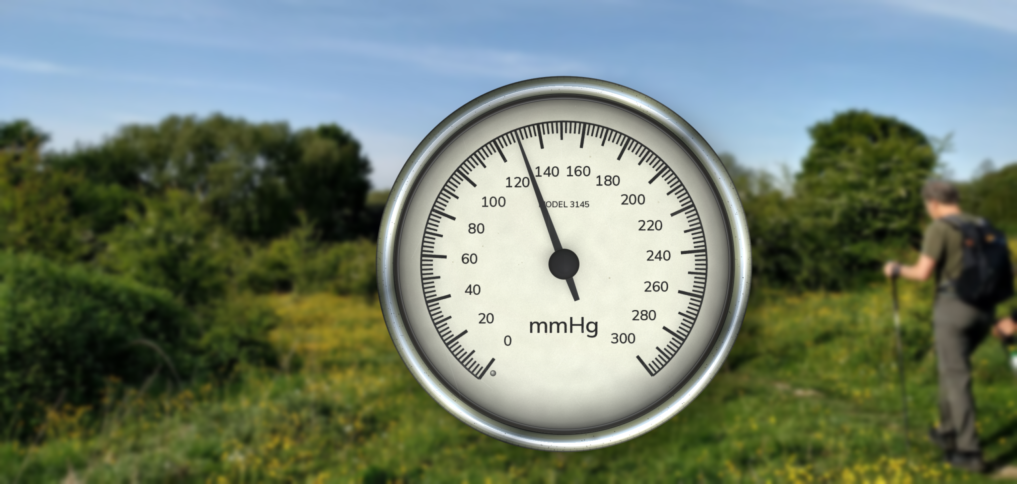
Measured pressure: 130; mmHg
